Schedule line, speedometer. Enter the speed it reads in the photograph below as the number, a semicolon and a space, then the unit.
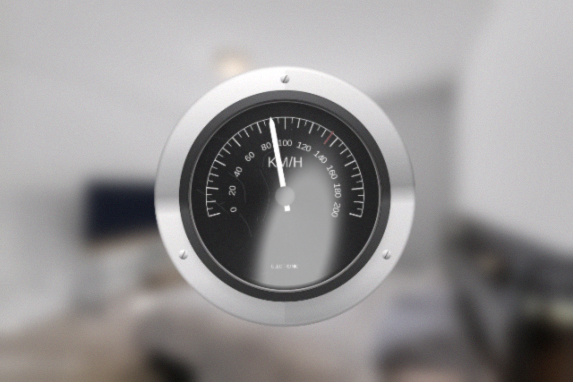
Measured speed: 90; km/h
